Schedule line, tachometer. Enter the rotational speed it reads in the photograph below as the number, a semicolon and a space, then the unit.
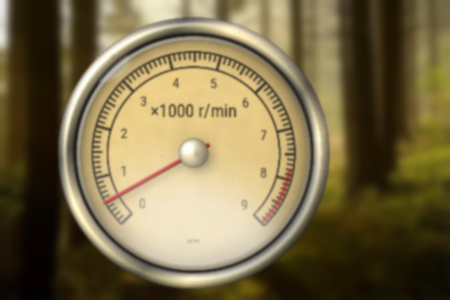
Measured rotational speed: 500; rpm
